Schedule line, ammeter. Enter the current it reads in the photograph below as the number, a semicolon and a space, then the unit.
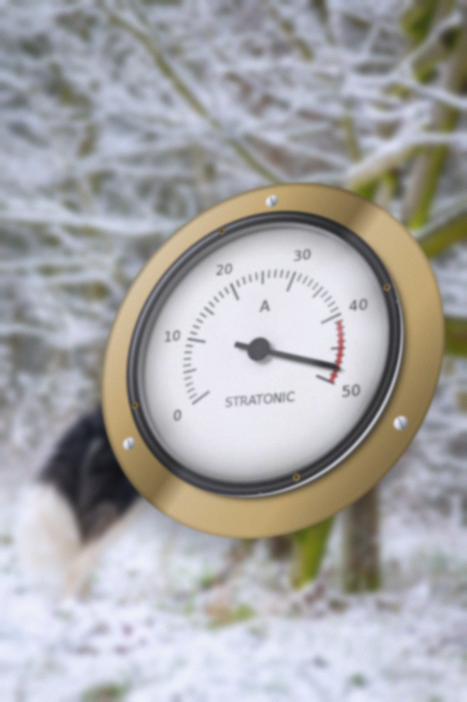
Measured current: 48; A
